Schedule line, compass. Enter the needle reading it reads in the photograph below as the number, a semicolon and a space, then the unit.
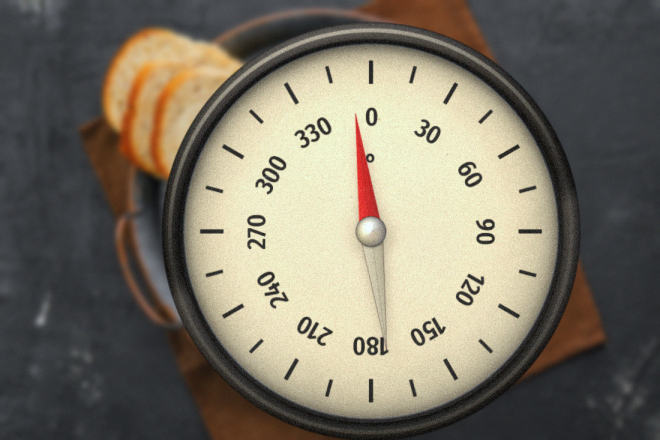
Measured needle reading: 352.5; °
